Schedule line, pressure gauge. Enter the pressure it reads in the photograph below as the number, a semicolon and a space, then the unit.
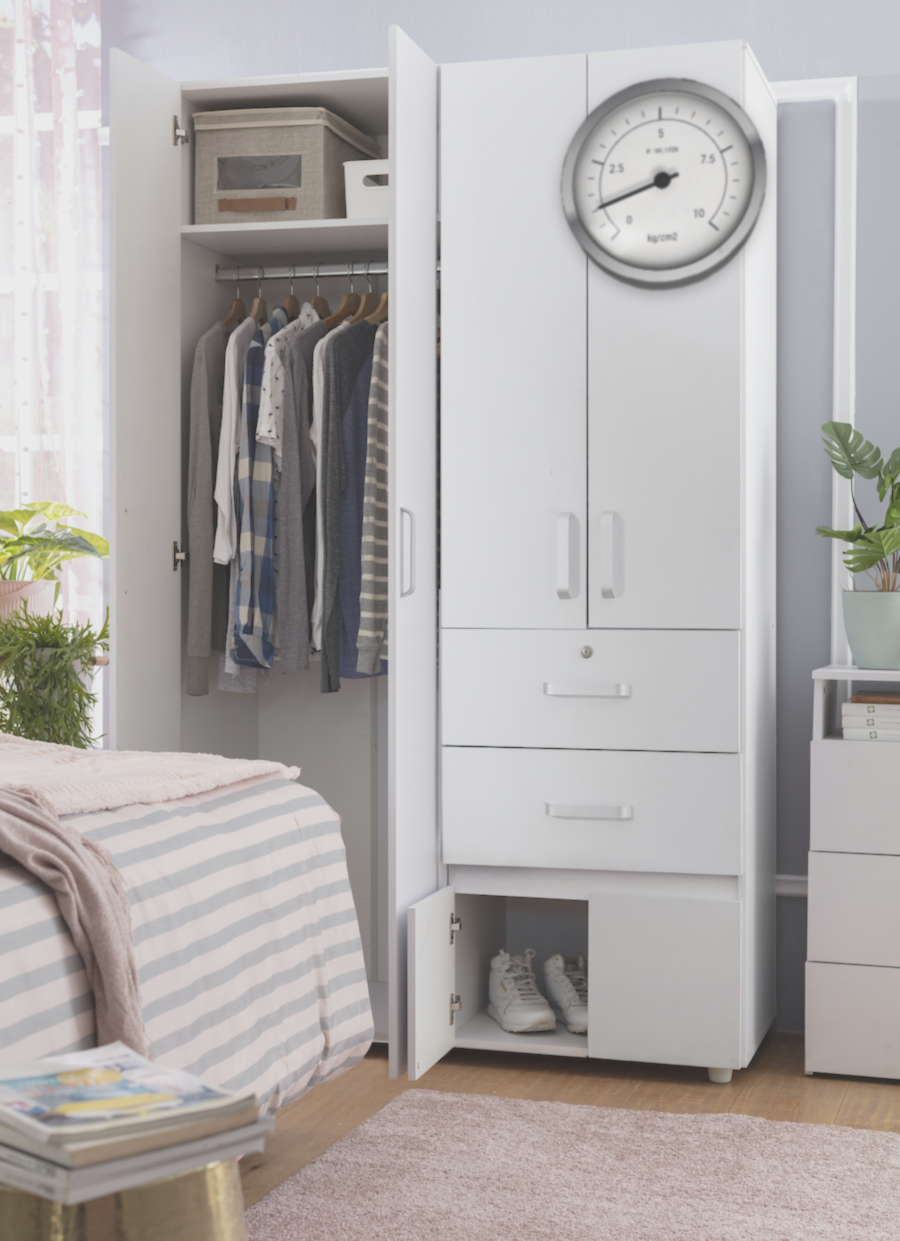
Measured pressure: 1; kg/cm²
